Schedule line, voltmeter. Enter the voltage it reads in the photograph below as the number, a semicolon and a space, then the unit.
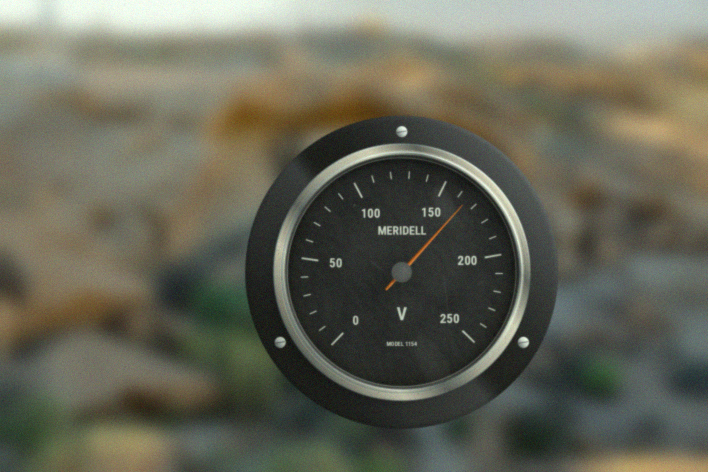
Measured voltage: 165; V
